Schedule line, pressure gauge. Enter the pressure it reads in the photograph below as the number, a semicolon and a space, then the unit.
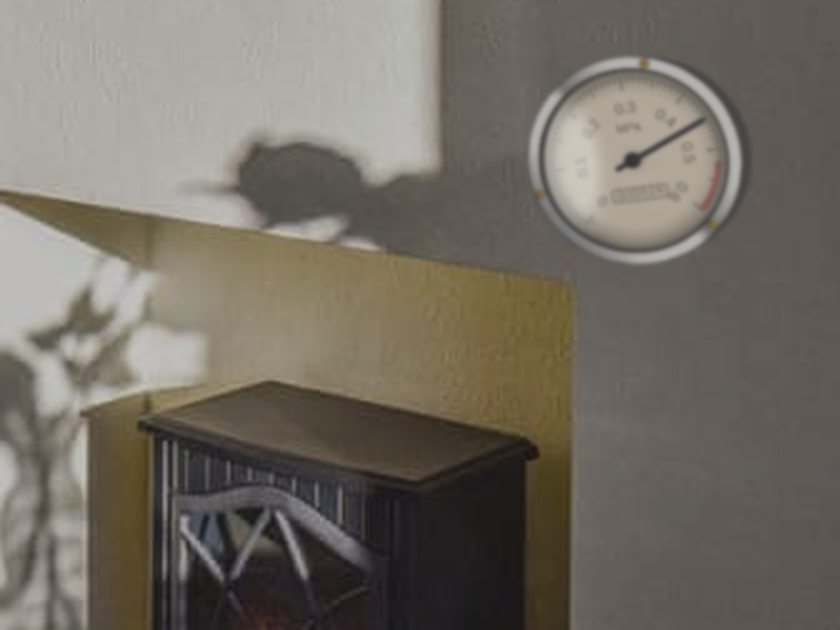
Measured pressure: 0.45; MPa
